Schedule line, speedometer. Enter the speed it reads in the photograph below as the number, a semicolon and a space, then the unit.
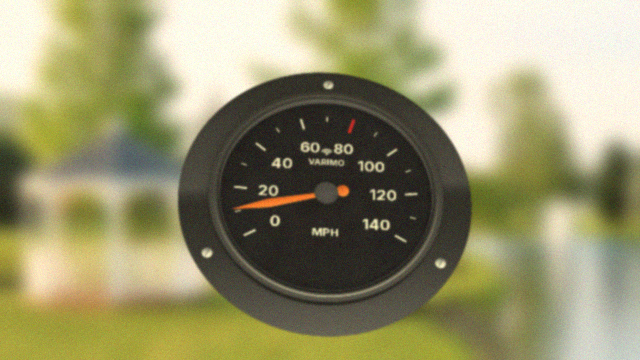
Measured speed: 10; mph
